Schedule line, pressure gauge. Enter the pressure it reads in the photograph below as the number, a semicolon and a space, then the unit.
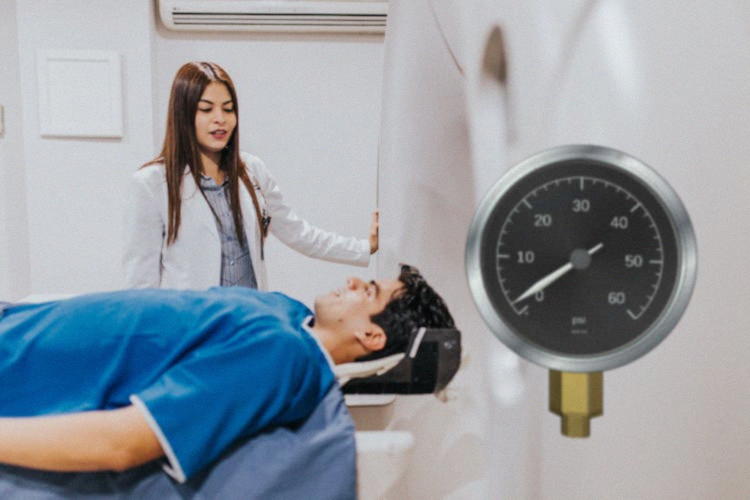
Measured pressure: 2; psi
